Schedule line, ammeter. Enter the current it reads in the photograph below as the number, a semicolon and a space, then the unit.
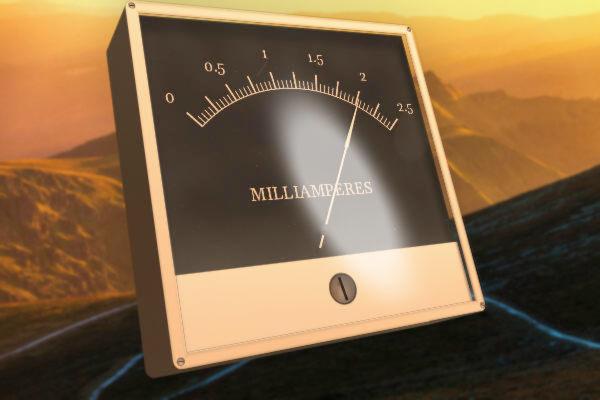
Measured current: 2; mA
